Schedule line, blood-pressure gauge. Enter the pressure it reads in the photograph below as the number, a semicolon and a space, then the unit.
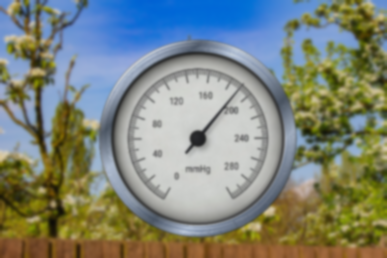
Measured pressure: 190; mmHg
